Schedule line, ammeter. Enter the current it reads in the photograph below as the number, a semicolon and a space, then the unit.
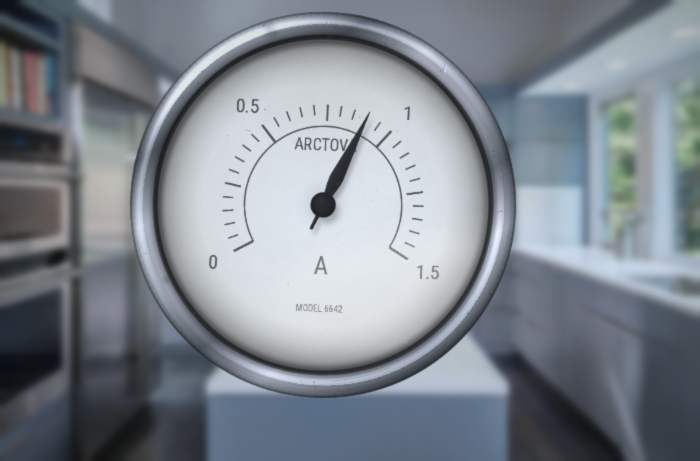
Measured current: 0.9; A
